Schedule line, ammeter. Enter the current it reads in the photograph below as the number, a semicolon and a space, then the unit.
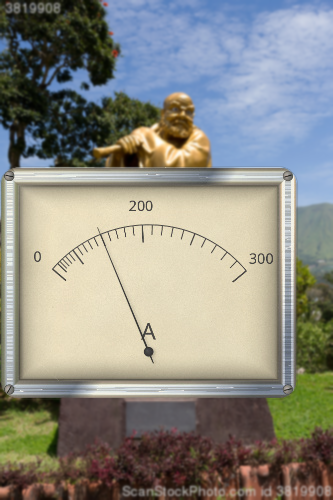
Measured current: 150; A
